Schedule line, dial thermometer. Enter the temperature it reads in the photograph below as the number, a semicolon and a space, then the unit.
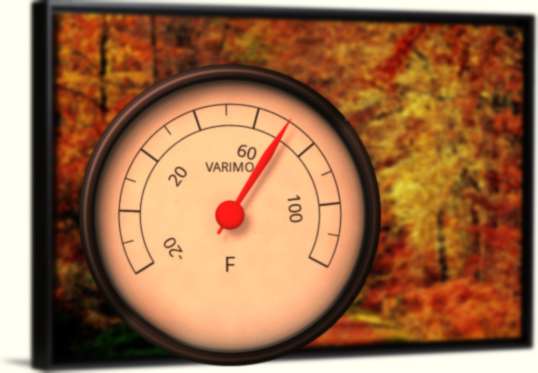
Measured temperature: 70; °F
